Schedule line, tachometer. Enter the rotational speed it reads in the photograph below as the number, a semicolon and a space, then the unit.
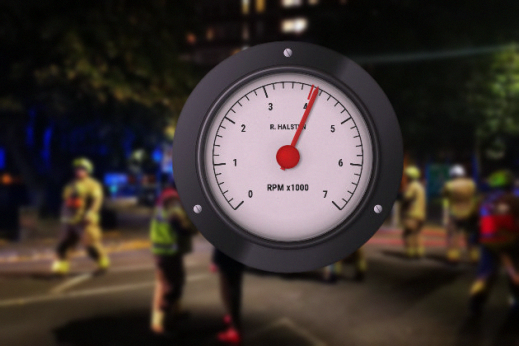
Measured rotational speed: 4100; rpm
